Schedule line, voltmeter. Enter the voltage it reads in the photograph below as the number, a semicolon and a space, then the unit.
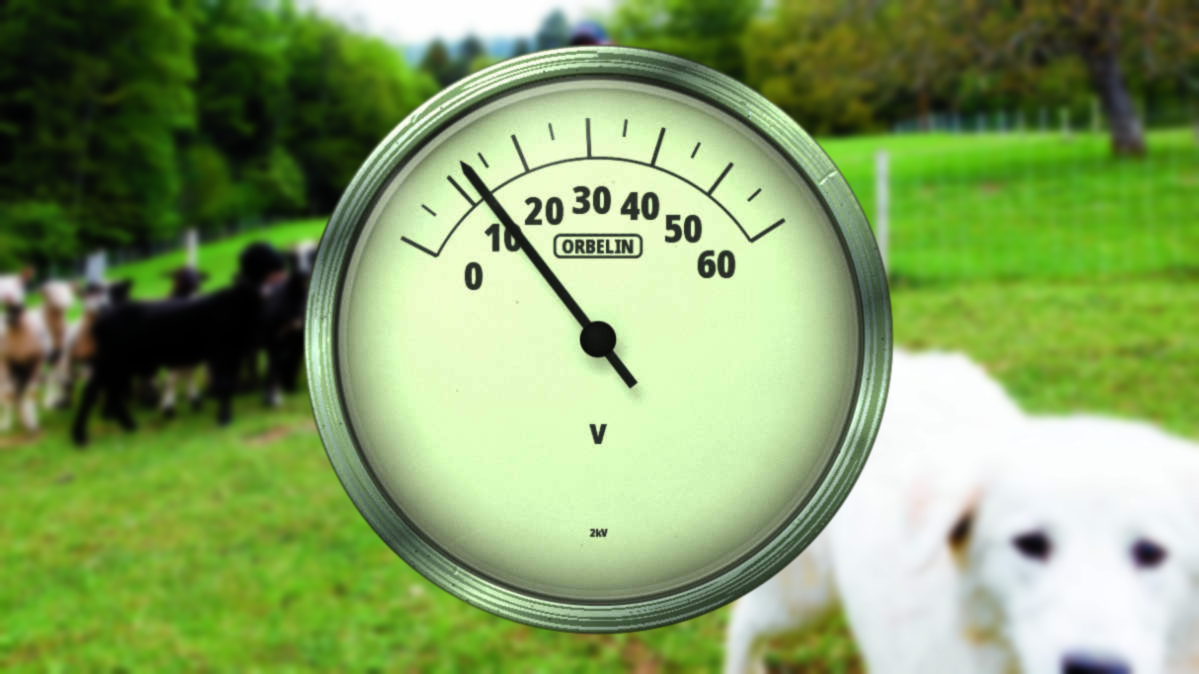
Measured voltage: 12.5; V
